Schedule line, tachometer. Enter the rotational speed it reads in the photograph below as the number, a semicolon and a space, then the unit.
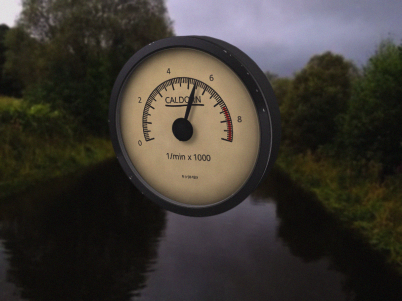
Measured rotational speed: 5500; rpm
